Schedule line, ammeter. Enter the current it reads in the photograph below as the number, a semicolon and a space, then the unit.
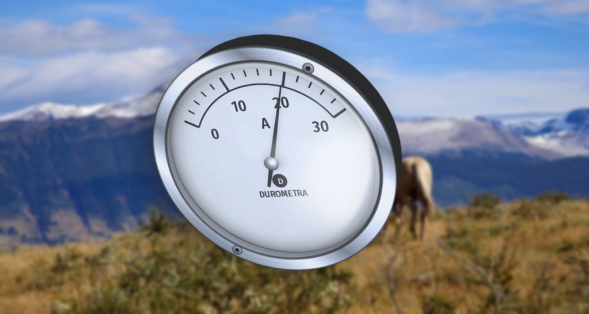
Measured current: 20; A
